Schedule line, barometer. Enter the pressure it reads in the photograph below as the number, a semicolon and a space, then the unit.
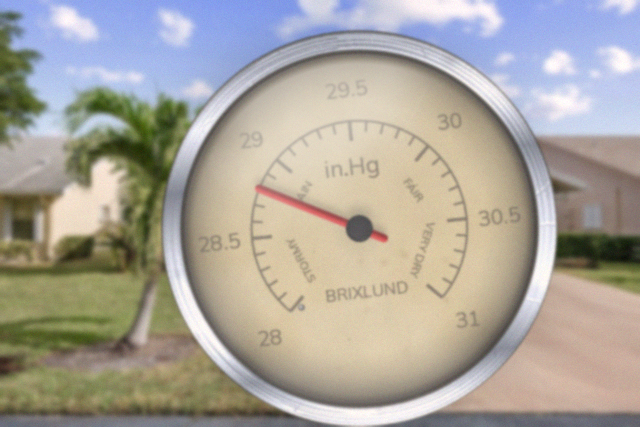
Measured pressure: 28.8; inHg
